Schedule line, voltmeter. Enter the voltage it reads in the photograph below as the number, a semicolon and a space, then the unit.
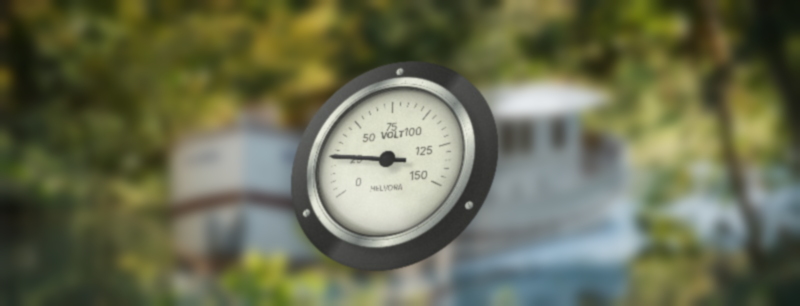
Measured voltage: 25; V
